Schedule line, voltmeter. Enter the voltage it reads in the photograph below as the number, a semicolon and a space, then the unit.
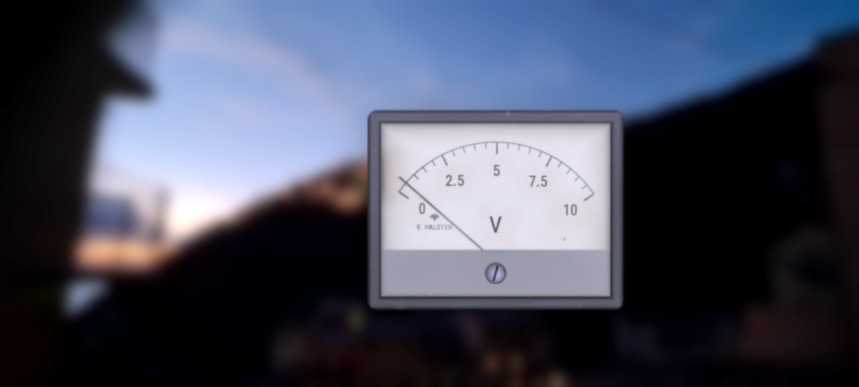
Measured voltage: 0.5; V
